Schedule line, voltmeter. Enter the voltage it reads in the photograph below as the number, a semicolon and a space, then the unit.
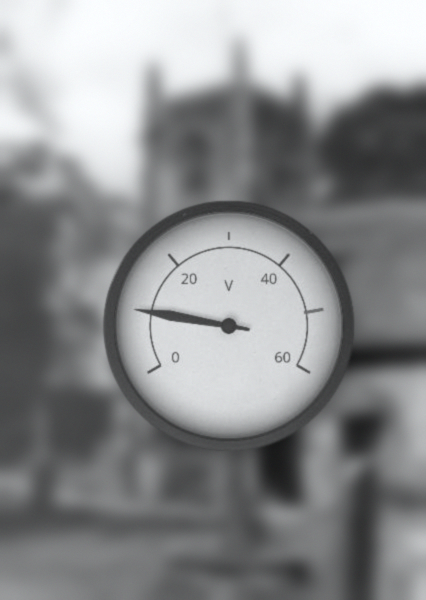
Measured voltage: 10; V
